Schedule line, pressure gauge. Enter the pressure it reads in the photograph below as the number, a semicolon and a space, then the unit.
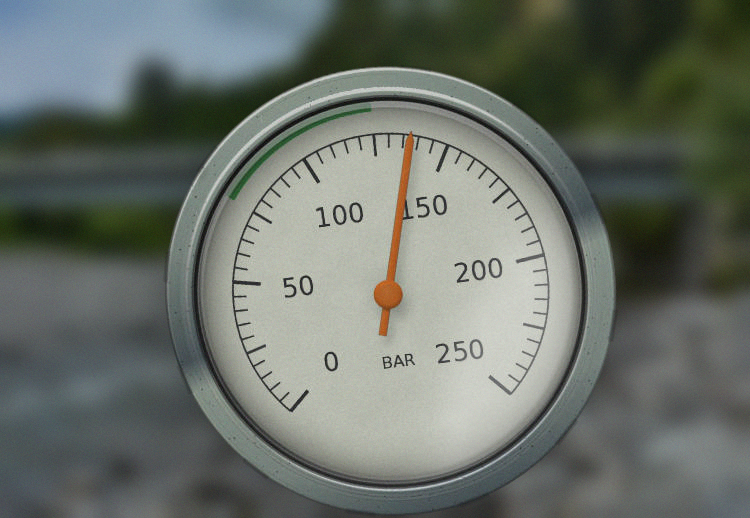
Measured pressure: 137.5; bar
